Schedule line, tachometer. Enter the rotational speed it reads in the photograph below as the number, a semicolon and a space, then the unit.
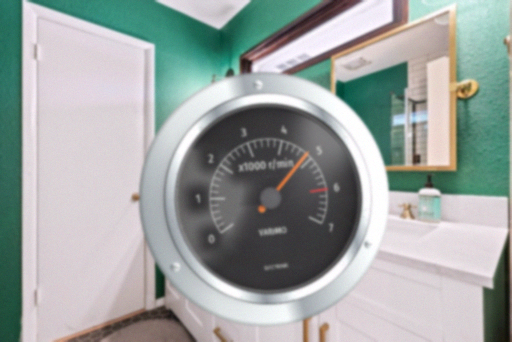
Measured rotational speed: 4800; rpm
